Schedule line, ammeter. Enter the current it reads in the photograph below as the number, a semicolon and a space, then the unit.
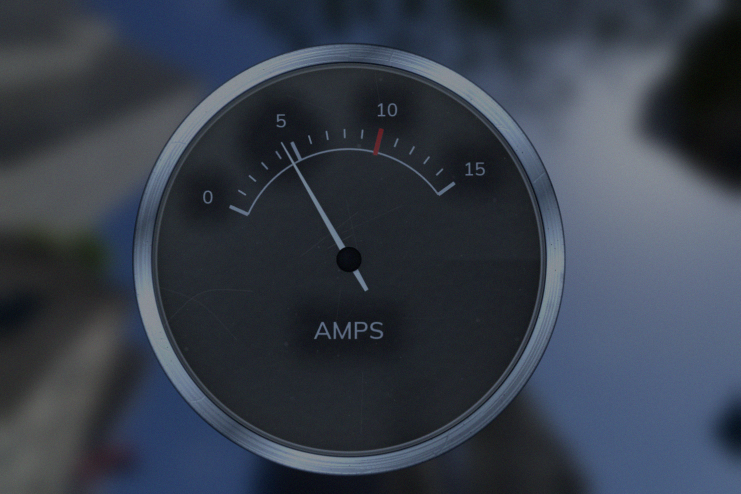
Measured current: 4.5; A
